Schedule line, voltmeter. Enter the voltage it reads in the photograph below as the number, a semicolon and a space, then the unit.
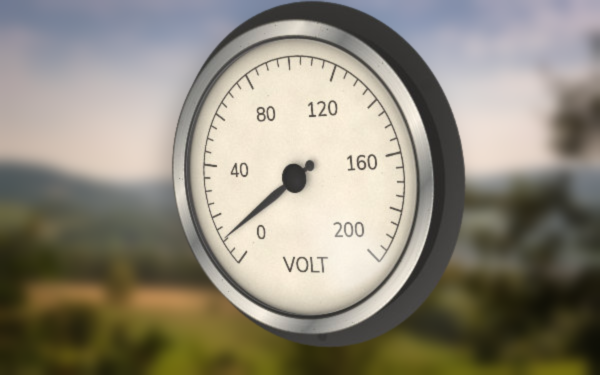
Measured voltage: 10; V
